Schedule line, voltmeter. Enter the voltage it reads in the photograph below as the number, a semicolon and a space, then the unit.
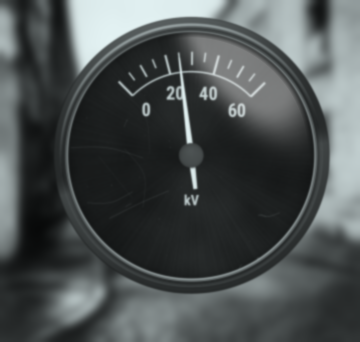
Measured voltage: 25; kV
